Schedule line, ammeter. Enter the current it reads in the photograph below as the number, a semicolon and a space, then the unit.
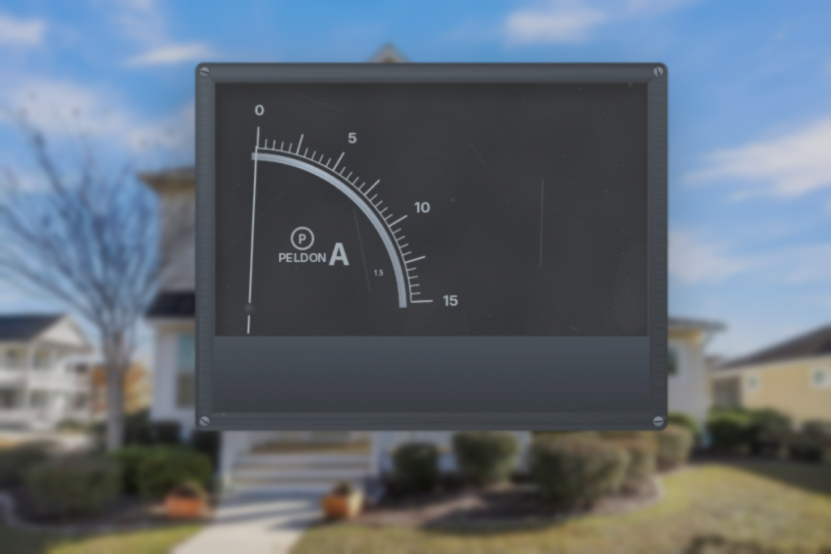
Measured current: 0; A
